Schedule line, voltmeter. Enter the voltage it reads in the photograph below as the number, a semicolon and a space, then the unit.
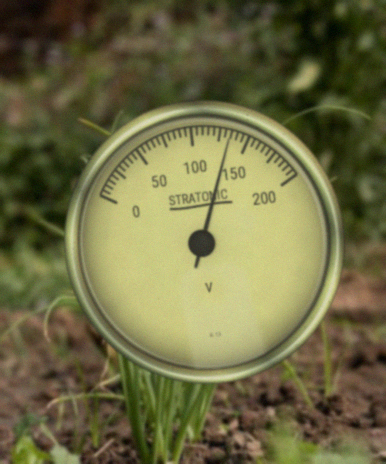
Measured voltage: 135; V
